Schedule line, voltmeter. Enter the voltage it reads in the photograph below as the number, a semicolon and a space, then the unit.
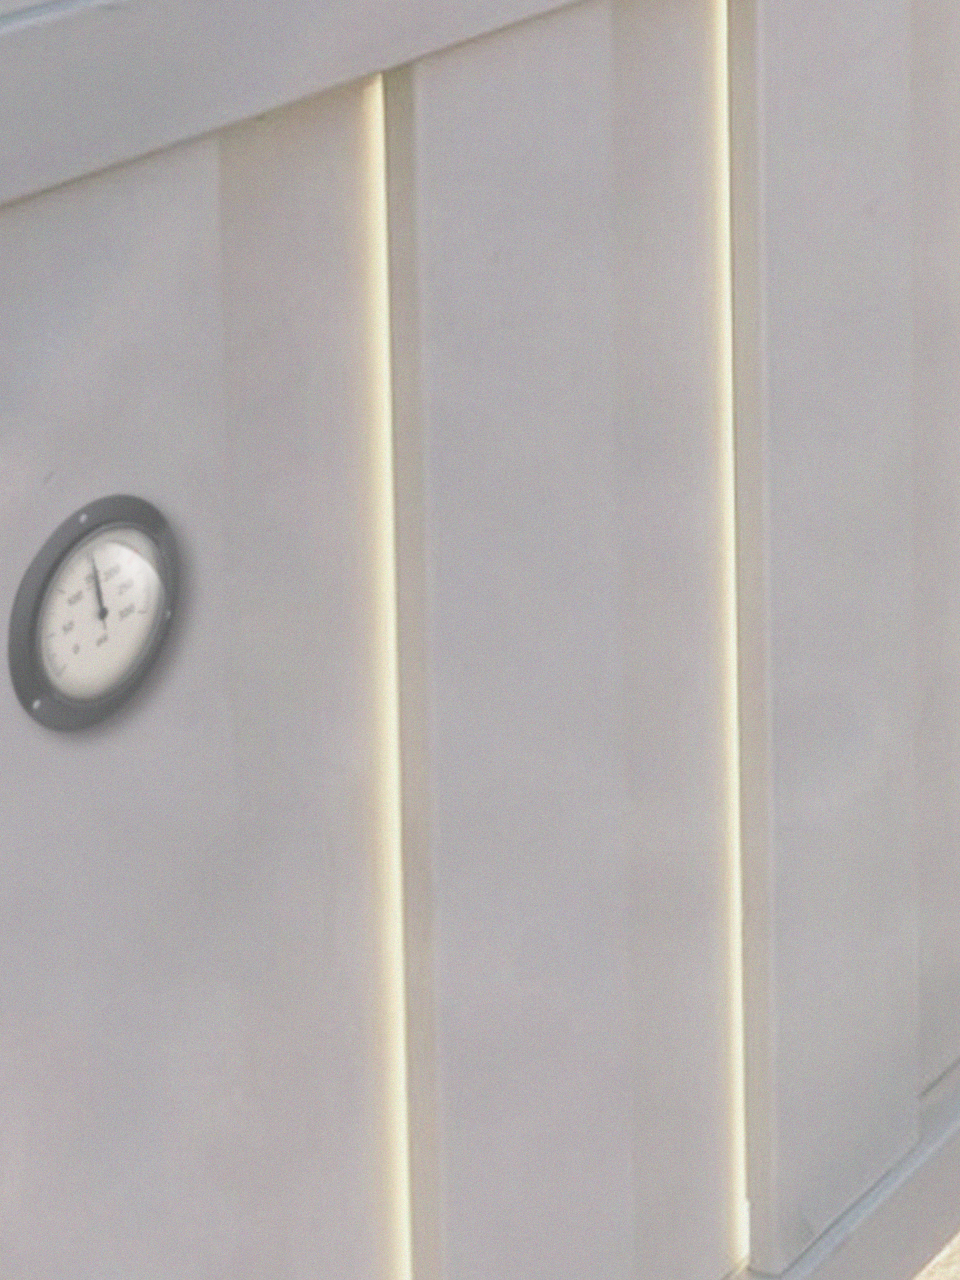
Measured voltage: 150; mV
